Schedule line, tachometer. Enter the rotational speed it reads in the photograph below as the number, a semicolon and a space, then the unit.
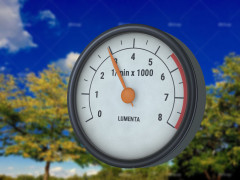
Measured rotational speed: 3000; rpm
